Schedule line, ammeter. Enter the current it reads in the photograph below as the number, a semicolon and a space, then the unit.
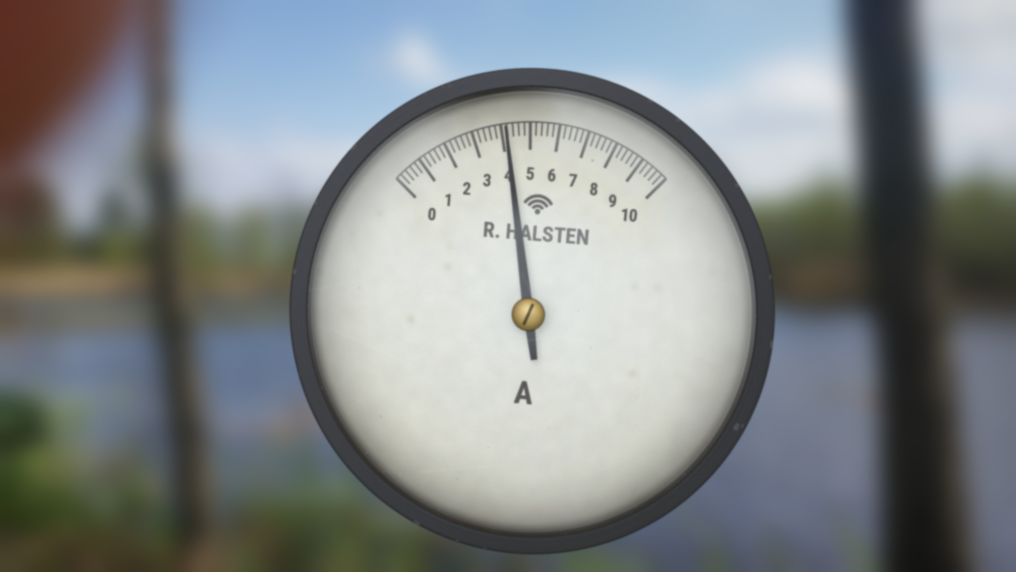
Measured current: 4.2; A
